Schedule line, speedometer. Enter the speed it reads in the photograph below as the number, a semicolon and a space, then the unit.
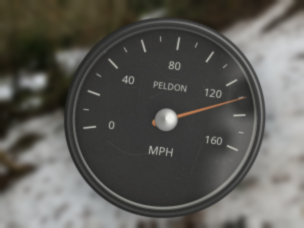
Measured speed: 130; mph
